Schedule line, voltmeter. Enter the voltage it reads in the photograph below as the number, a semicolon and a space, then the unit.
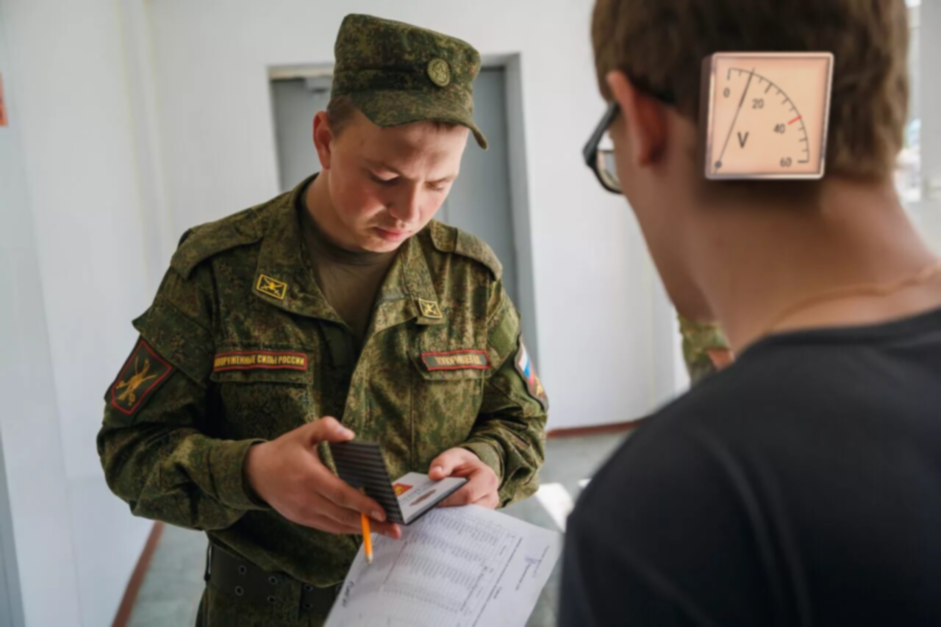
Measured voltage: 10; V
